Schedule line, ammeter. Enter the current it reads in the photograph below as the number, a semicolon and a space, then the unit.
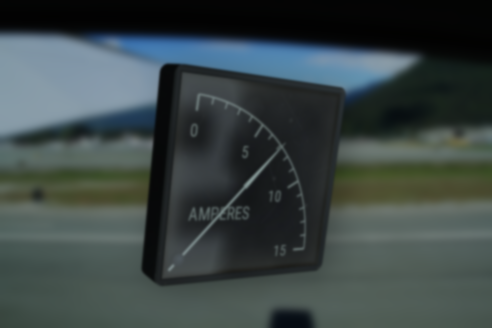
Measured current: 7; A
